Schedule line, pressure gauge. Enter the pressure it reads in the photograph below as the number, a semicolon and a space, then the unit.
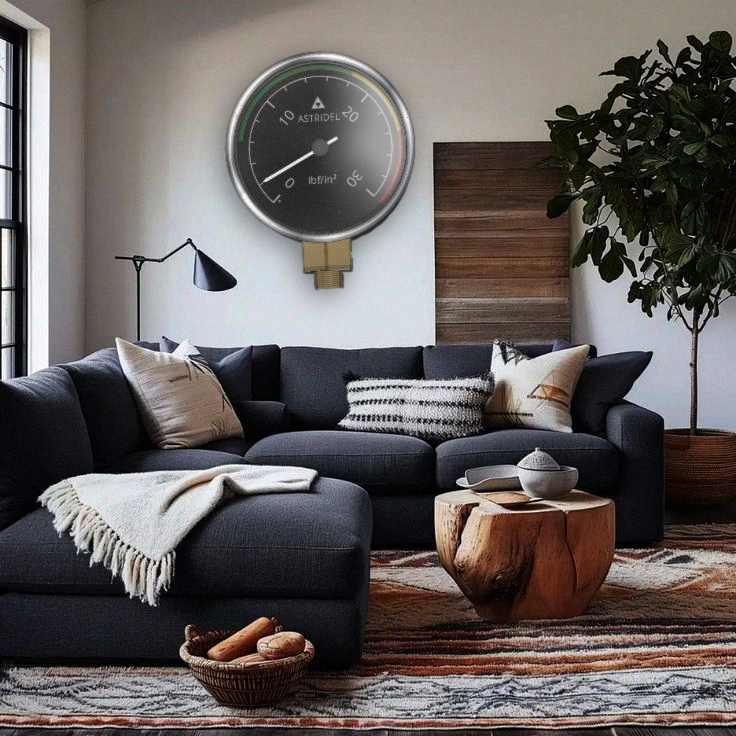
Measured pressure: 2; psi
